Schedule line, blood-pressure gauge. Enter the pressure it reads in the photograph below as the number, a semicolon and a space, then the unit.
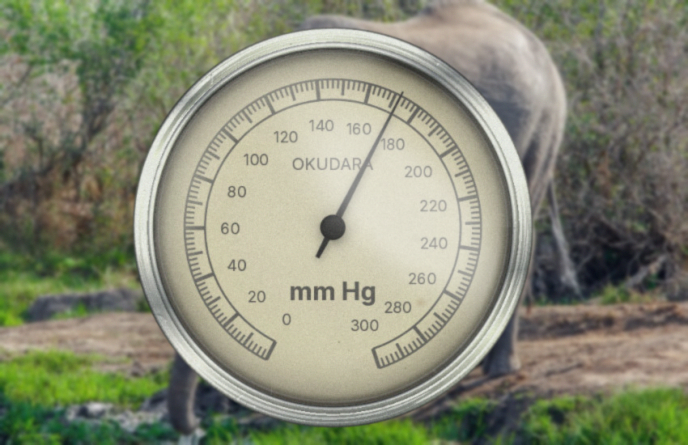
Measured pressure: 172; mmHg
